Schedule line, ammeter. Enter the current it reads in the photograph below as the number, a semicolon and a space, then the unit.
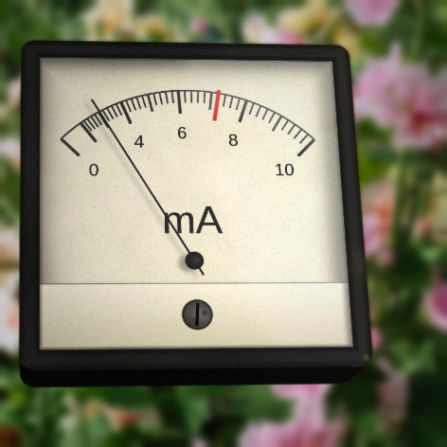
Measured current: 3; mA
